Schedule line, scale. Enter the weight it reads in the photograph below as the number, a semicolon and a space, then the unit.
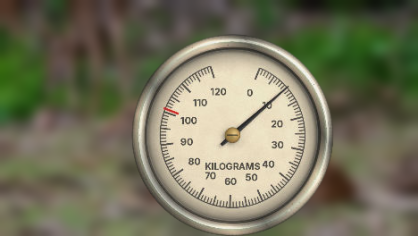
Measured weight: 10; kg
